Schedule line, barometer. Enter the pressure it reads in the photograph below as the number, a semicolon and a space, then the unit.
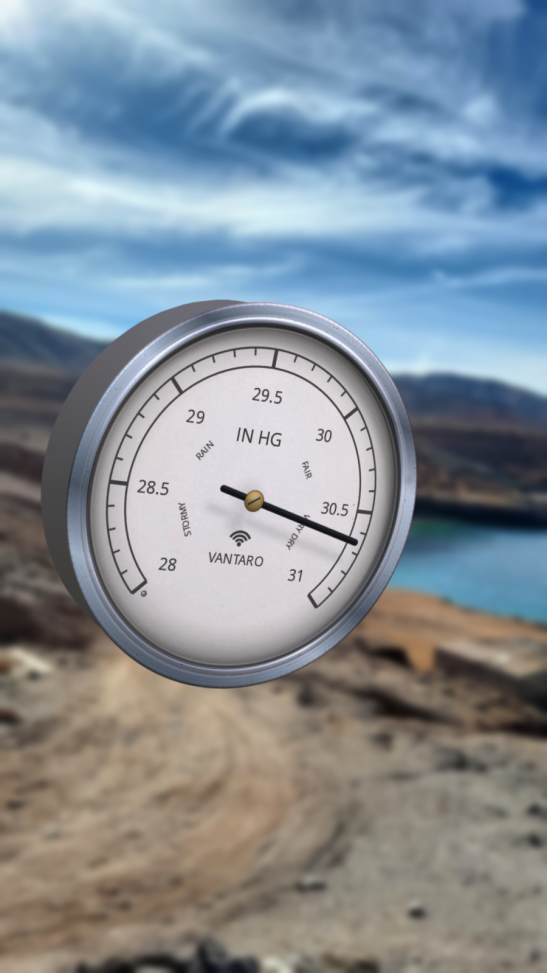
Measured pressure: 30.65; inHg
